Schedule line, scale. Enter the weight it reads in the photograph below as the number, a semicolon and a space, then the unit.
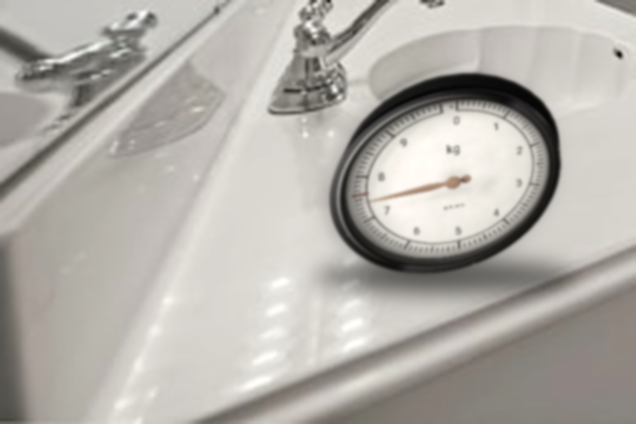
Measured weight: 7.5; kg
